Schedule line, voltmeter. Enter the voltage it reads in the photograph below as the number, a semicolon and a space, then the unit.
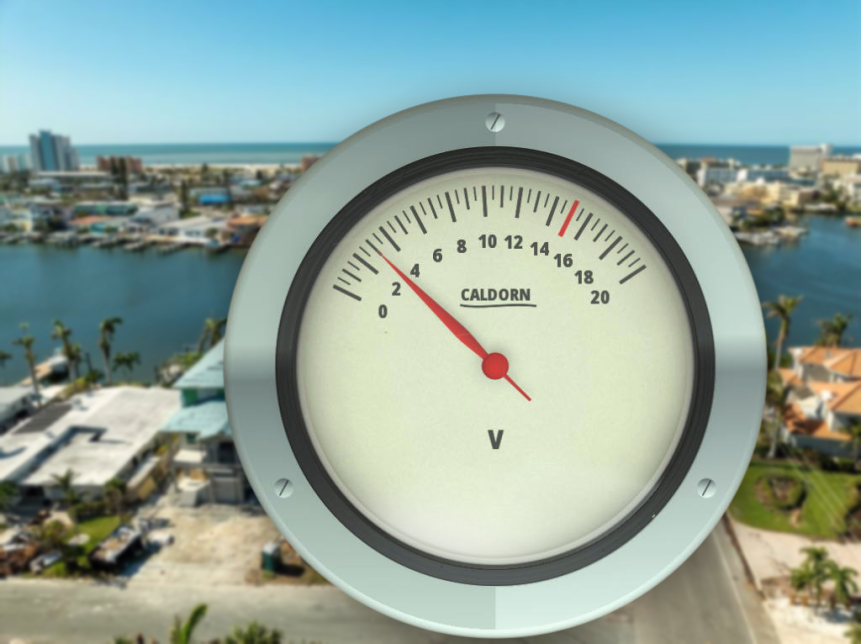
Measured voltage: 3; V
